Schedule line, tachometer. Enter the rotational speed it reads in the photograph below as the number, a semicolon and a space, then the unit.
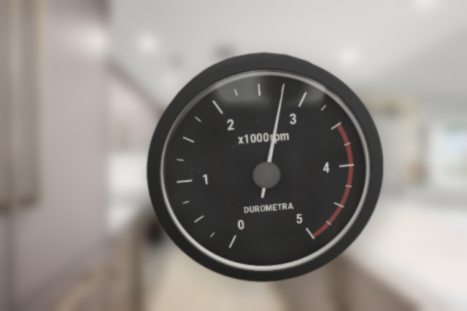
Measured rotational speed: 2750; rpm
